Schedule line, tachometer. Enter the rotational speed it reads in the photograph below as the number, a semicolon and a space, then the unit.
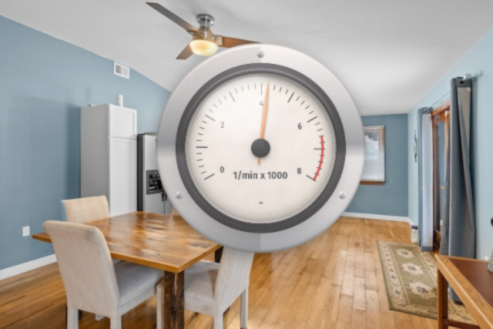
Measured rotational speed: 4200; rpm
